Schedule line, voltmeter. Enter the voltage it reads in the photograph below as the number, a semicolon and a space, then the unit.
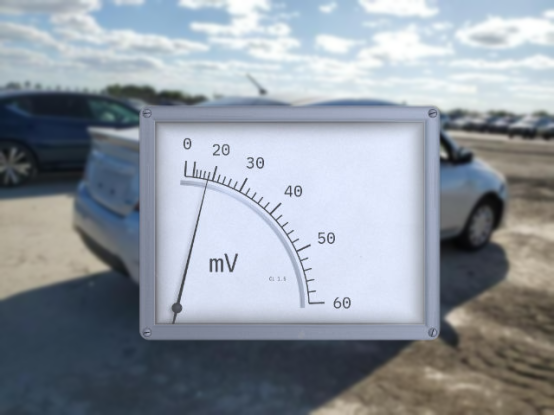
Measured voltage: 18; mV
